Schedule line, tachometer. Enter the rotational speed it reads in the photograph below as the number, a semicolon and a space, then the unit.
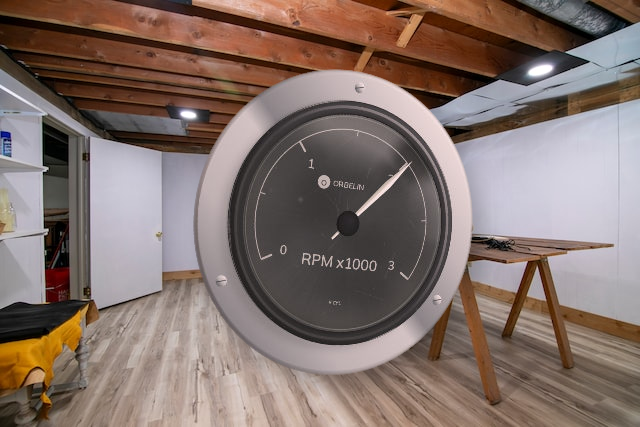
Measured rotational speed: 2000; rpm
